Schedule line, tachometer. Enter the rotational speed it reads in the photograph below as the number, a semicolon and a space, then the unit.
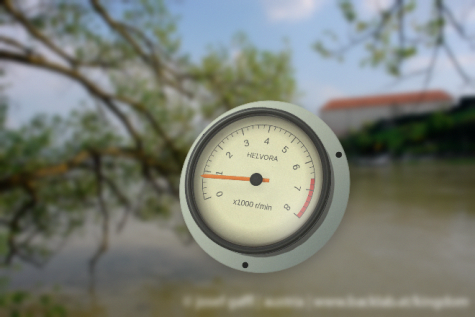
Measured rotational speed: 800; rpm
